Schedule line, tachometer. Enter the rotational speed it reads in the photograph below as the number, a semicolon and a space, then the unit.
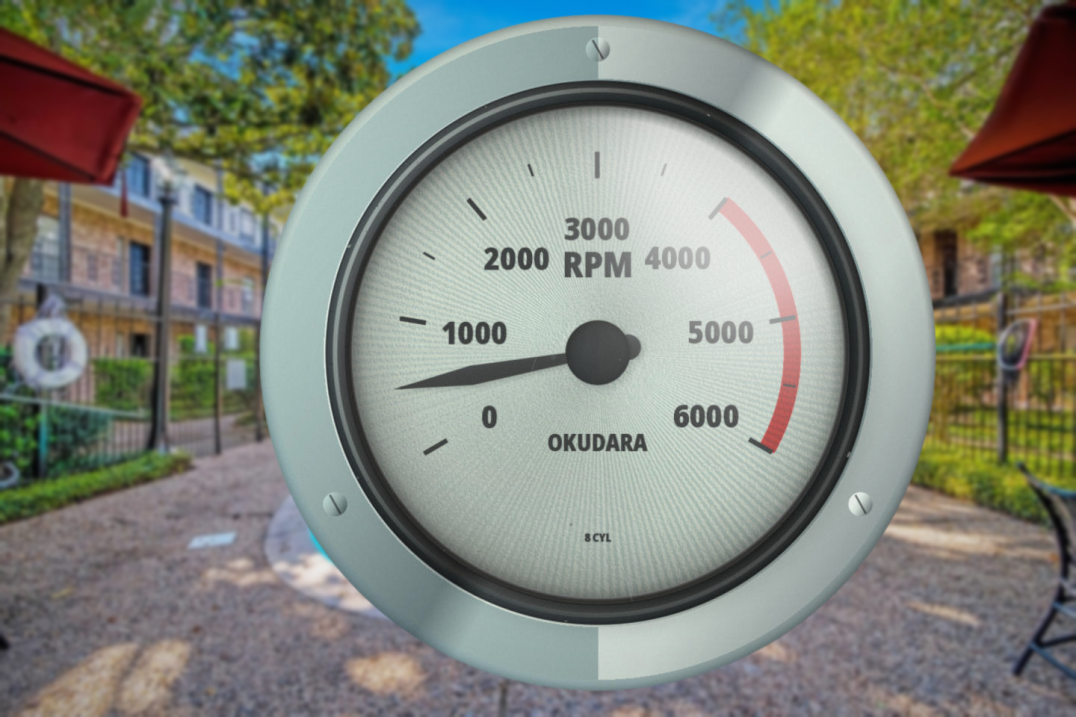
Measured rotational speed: 500; rpm
